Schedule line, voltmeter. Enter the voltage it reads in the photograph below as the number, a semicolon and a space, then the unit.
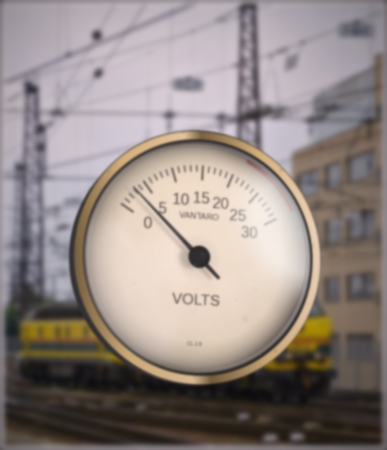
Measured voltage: 3; V
